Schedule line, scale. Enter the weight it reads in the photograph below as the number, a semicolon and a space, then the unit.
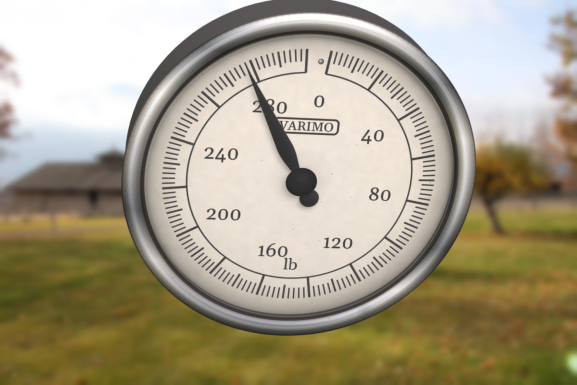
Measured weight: 278; lb
